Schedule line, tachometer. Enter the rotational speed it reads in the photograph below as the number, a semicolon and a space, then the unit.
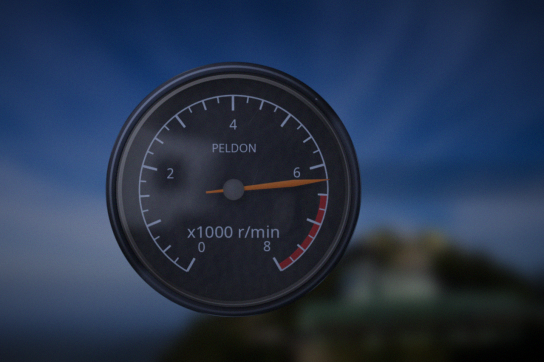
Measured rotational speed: 6250; rpm
